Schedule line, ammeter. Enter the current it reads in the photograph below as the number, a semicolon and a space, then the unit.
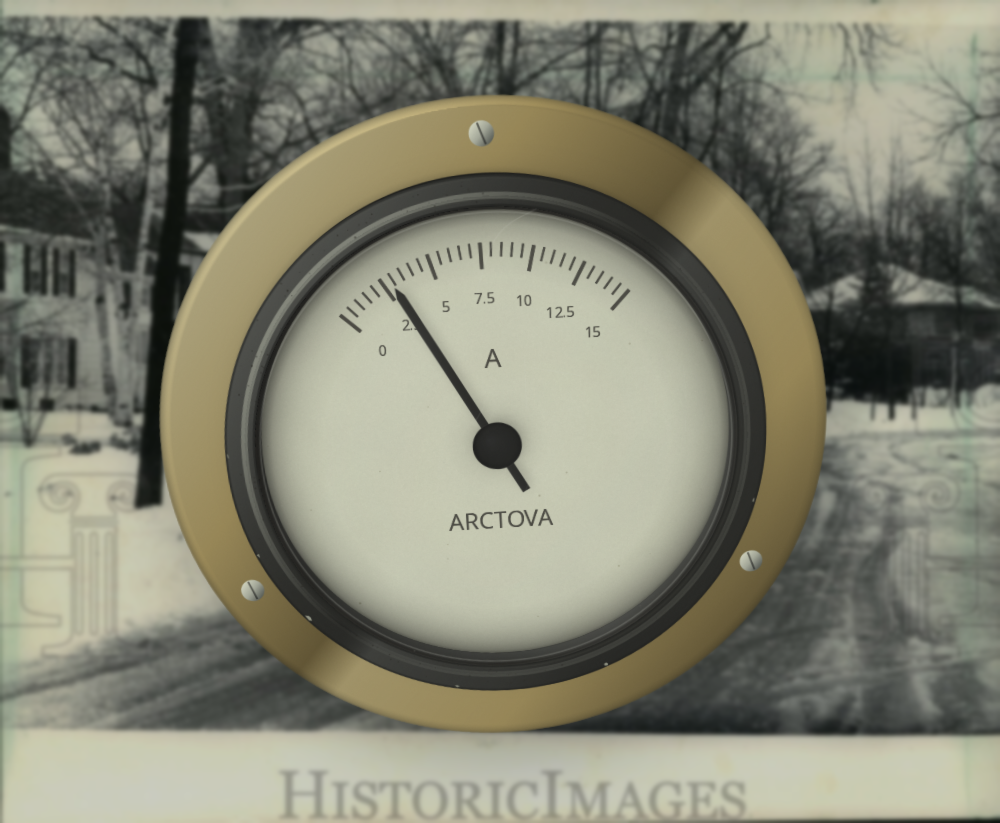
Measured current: 3; A
